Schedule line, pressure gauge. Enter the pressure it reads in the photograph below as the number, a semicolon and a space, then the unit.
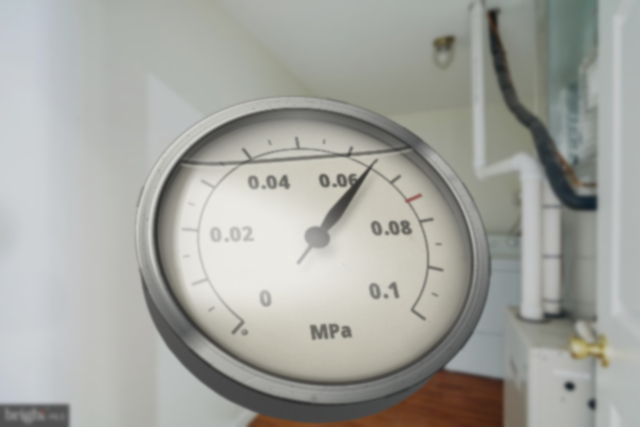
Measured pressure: 0.065; MPa
